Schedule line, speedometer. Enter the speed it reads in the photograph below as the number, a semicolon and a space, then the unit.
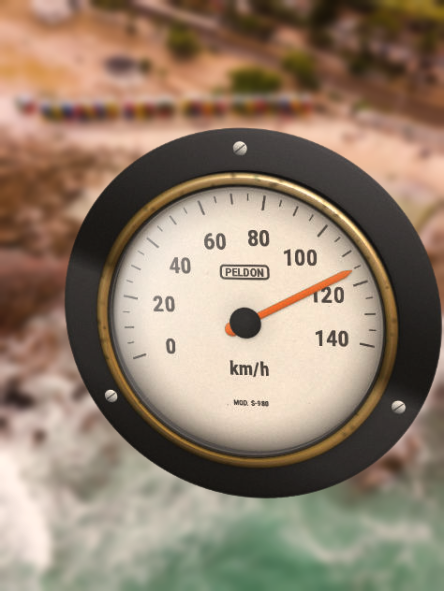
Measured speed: 115; km/h
